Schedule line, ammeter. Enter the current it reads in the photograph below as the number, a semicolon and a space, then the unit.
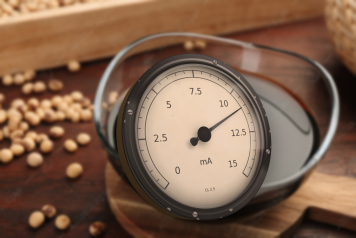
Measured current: 11; mA
